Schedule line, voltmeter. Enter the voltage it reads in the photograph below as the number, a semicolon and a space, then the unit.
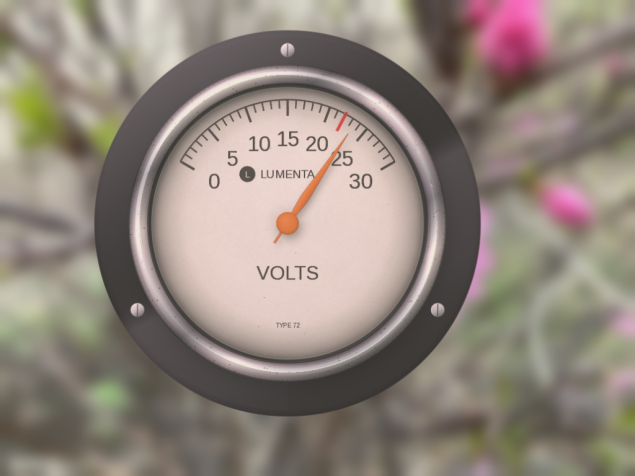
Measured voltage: 23.5; V
